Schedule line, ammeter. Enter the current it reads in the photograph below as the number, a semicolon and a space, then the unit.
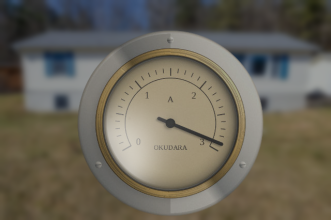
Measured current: 2.9; A
